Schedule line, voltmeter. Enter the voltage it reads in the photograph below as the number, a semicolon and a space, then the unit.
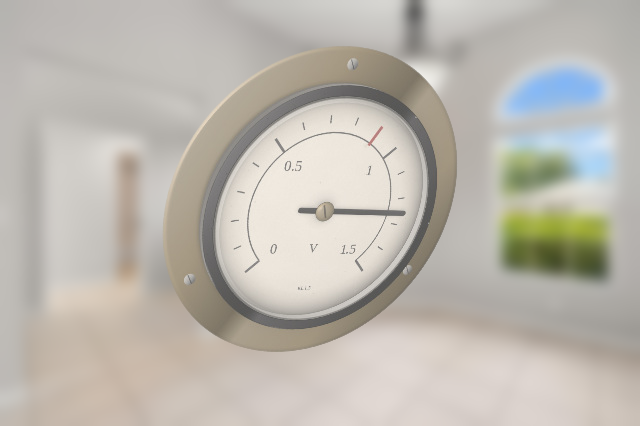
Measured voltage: 1.25; V
